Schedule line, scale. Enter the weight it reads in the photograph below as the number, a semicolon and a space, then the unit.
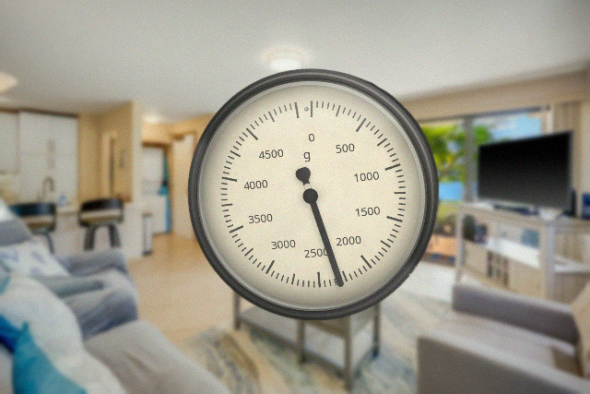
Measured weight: 2300; g
